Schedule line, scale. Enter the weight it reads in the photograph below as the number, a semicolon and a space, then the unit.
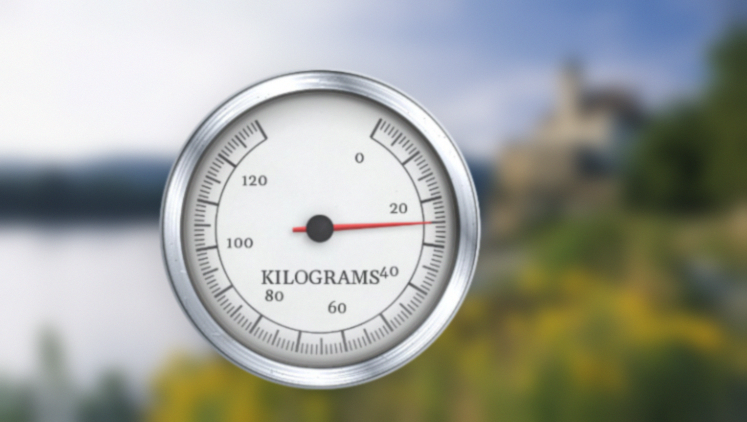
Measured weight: 25; kg
